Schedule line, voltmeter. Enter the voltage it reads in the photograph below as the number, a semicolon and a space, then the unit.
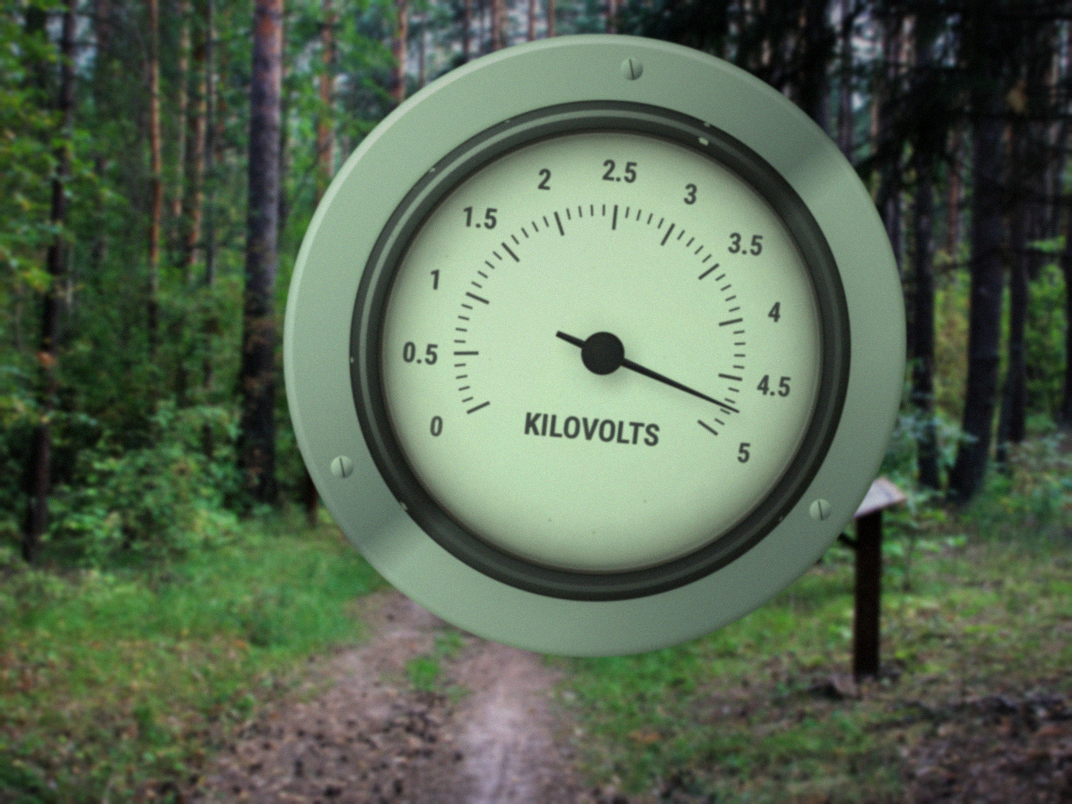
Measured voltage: 4.75; kV
